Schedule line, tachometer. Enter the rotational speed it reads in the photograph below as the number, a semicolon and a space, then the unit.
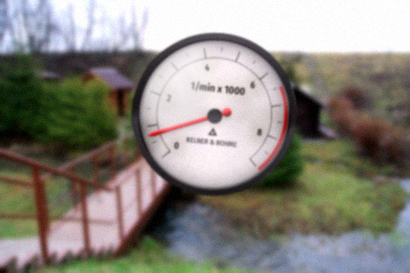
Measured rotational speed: 750; rpm
